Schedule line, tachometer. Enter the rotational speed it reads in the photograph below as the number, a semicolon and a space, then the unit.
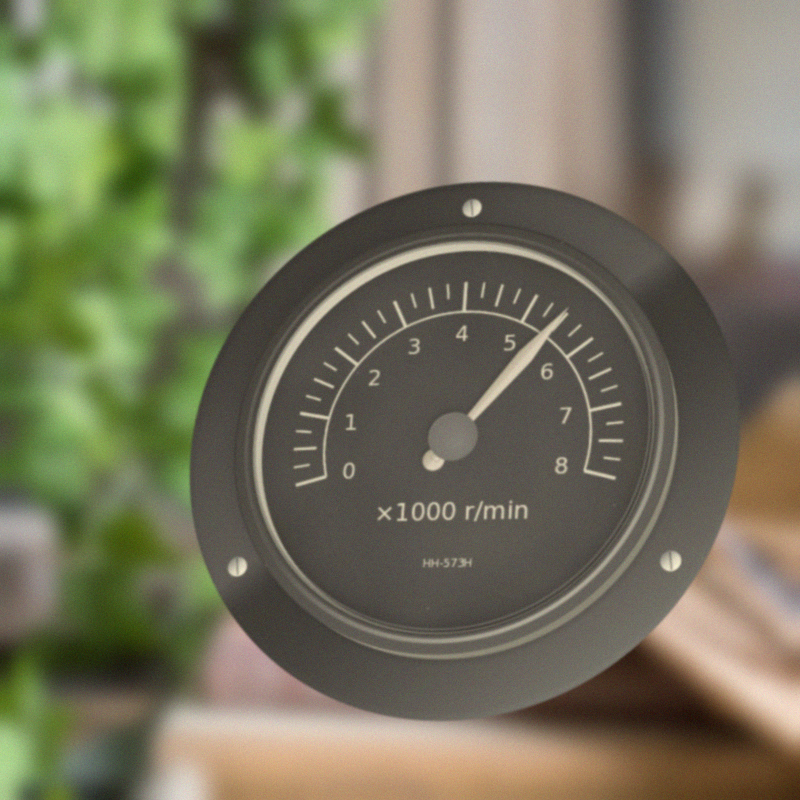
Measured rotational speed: 5500; rpm
